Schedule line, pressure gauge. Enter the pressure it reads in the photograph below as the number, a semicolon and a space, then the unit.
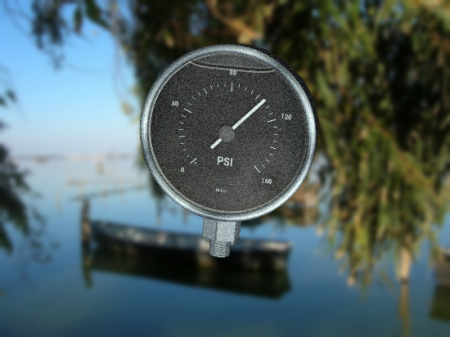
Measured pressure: 105; psi
